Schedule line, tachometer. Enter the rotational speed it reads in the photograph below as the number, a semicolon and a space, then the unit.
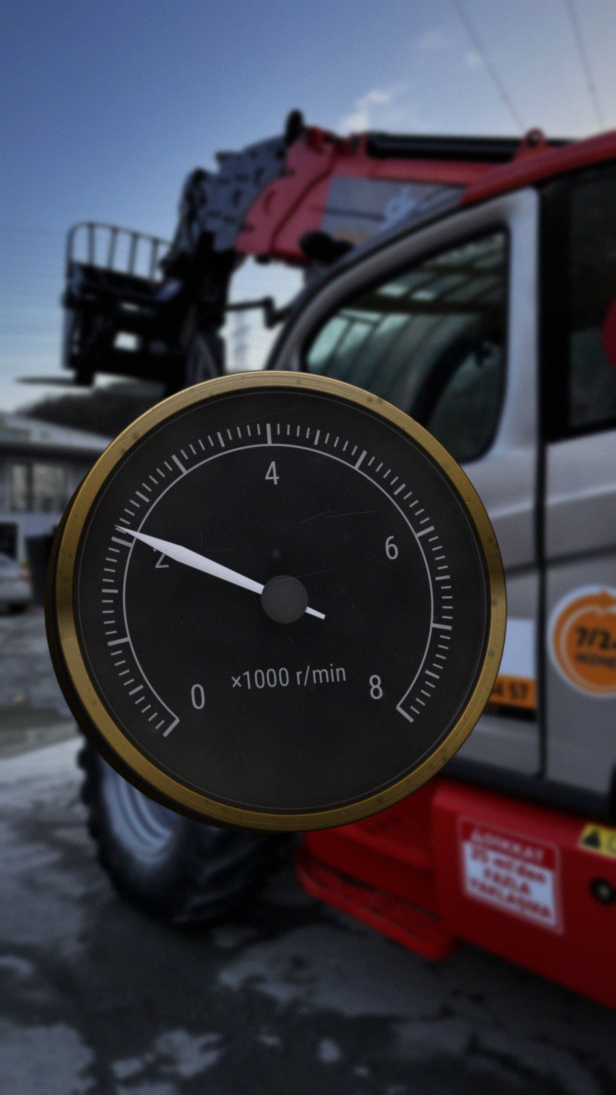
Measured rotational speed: 2100; rpm
